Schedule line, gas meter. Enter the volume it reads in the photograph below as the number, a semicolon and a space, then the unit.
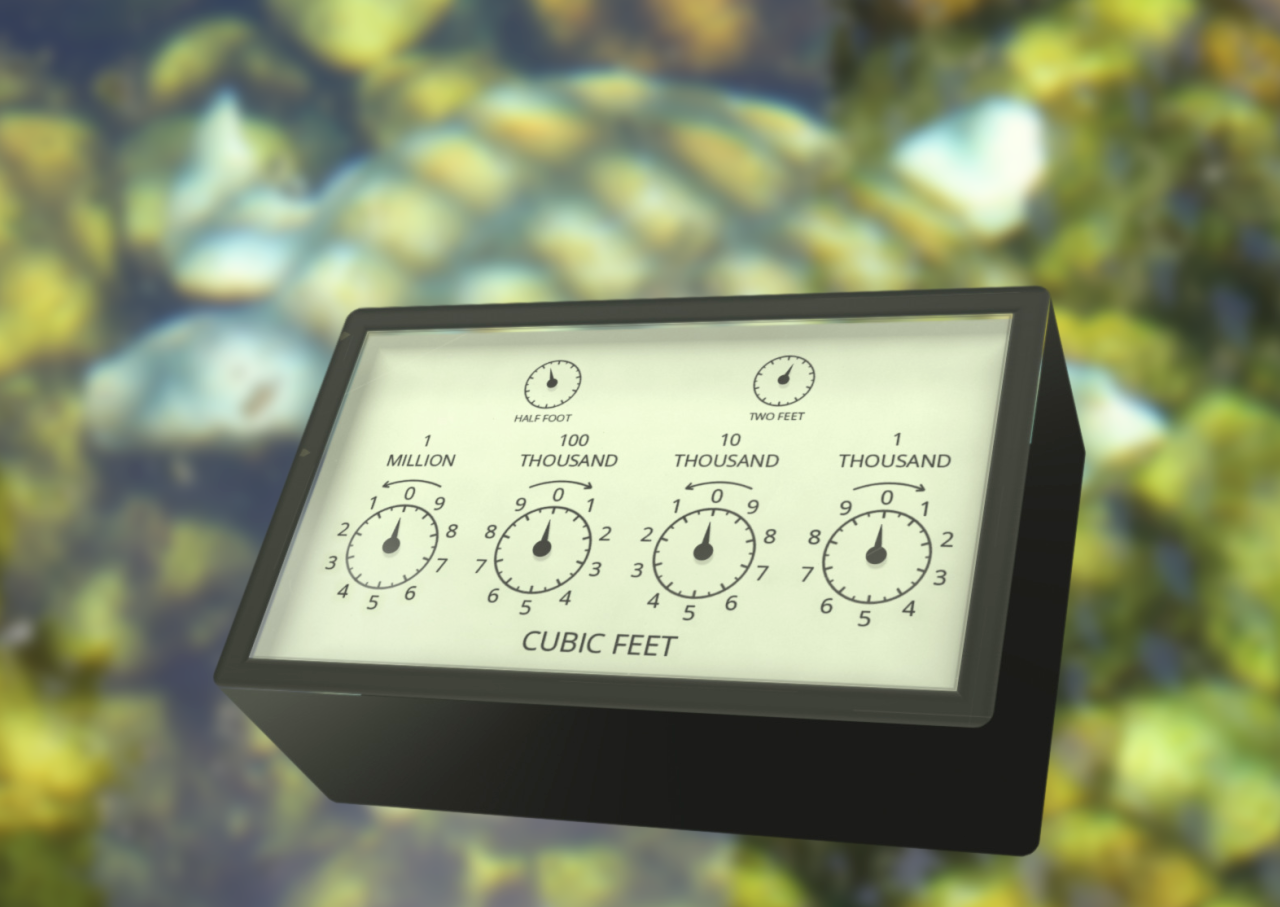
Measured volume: 0; ft³
